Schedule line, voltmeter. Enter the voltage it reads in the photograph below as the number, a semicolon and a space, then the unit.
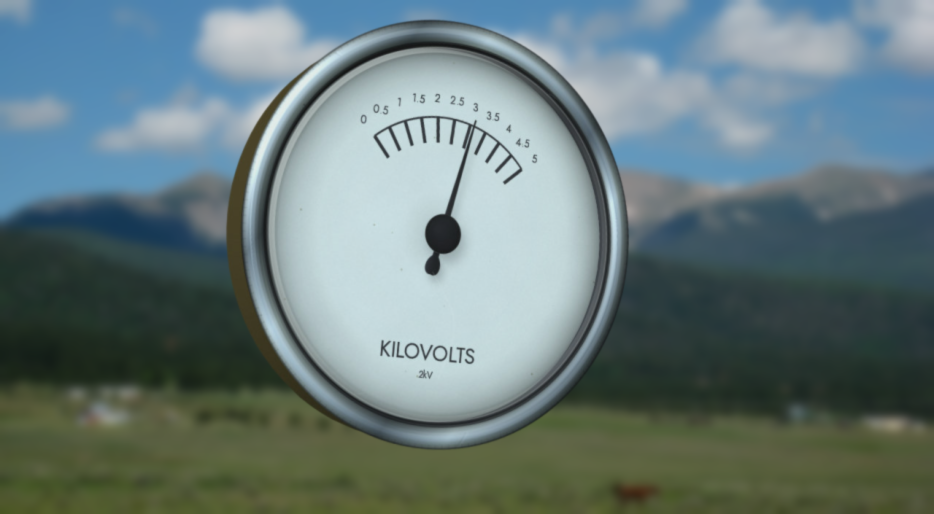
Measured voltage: 3; kV
